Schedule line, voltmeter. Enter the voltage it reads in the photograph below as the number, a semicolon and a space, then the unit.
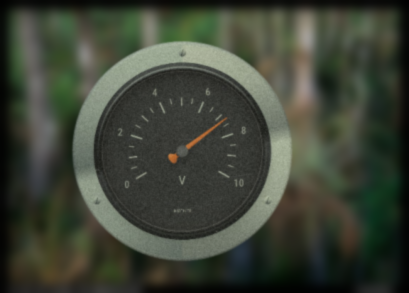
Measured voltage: 7.25; V
